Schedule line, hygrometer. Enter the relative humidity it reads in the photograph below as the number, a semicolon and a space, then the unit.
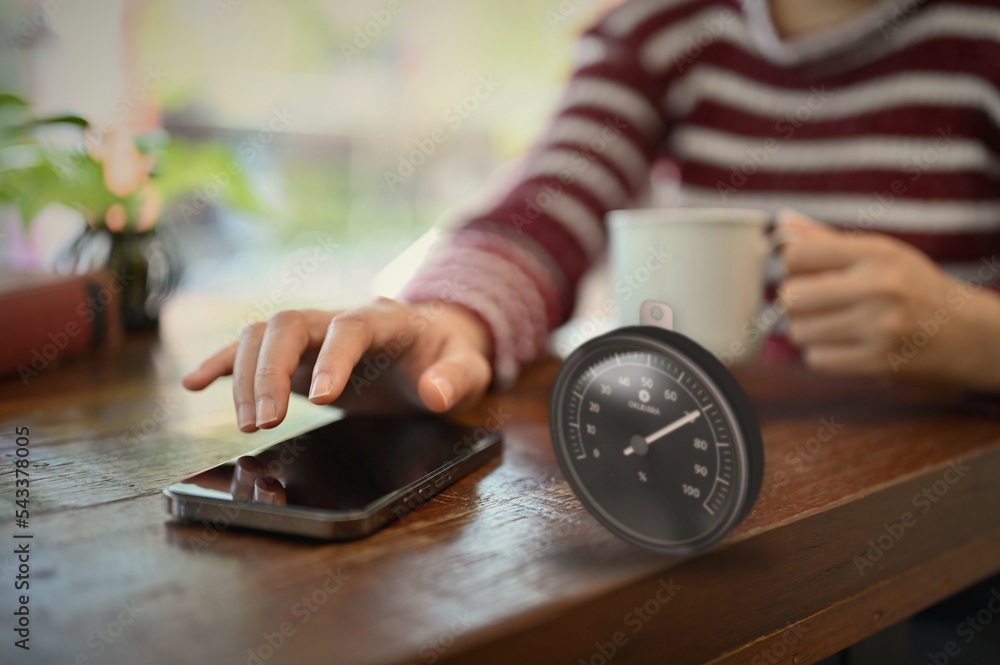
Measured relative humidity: 70; %
